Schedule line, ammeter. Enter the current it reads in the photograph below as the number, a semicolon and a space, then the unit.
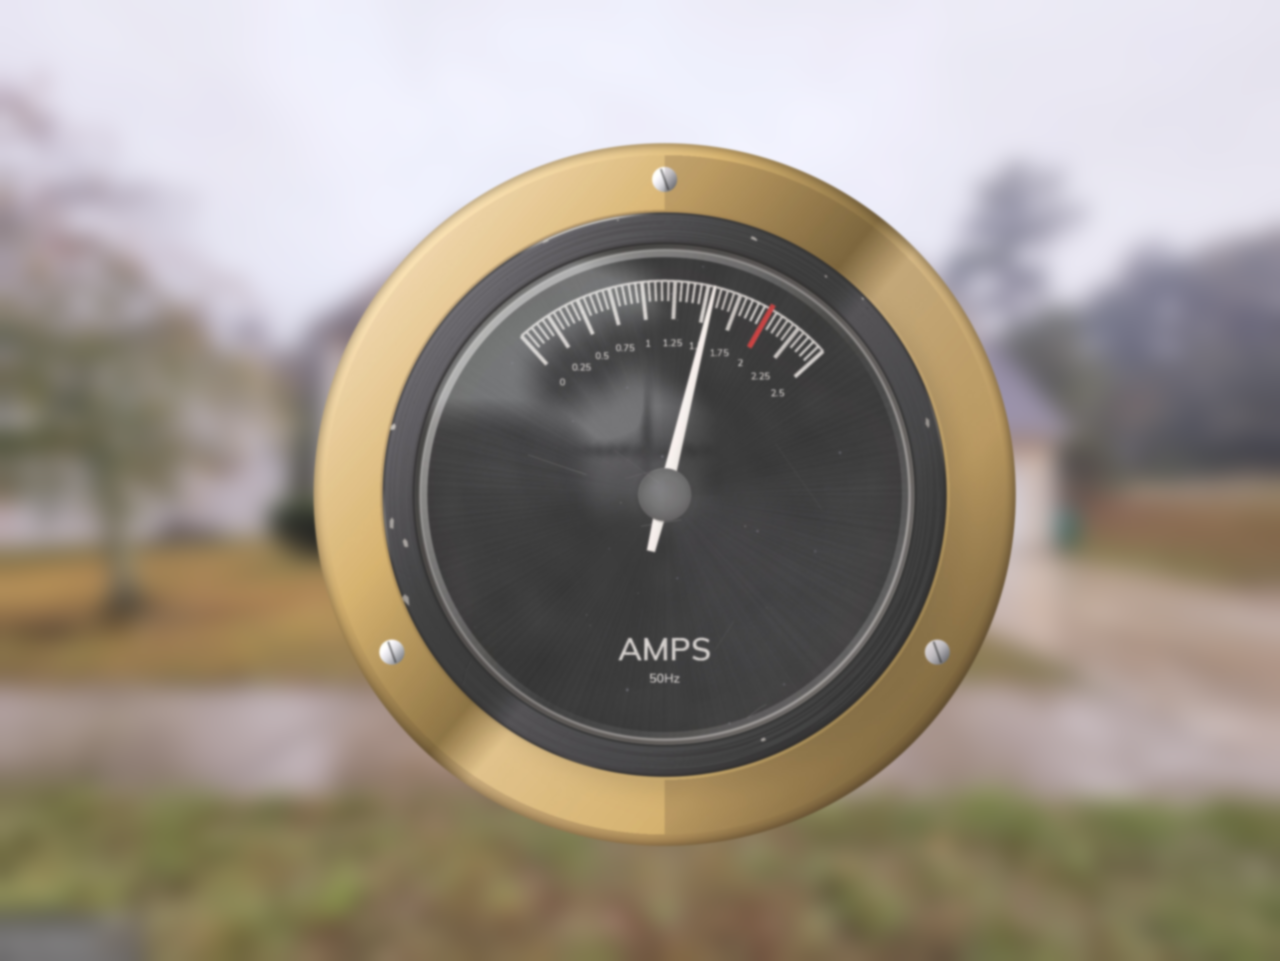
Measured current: 1.55; A
